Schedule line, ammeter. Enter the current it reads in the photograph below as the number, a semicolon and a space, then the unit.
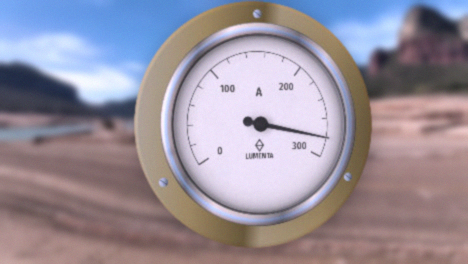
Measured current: 280; A
